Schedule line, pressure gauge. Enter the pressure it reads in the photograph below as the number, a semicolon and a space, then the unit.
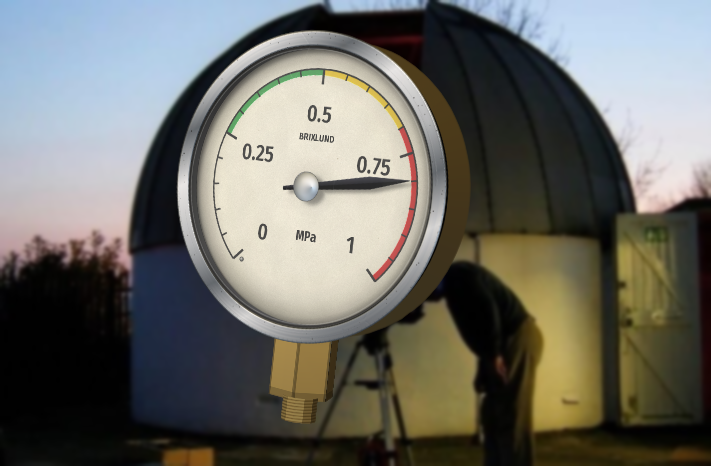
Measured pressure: 0.8; MPa
